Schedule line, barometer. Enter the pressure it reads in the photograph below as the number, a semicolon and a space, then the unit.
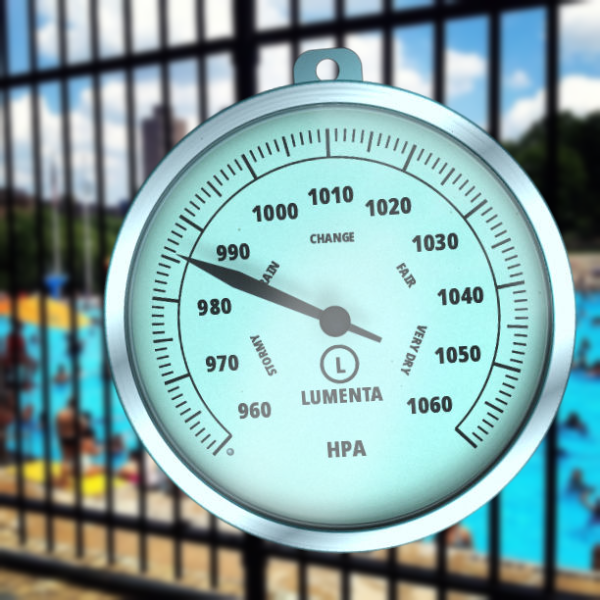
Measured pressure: 986; hPa
